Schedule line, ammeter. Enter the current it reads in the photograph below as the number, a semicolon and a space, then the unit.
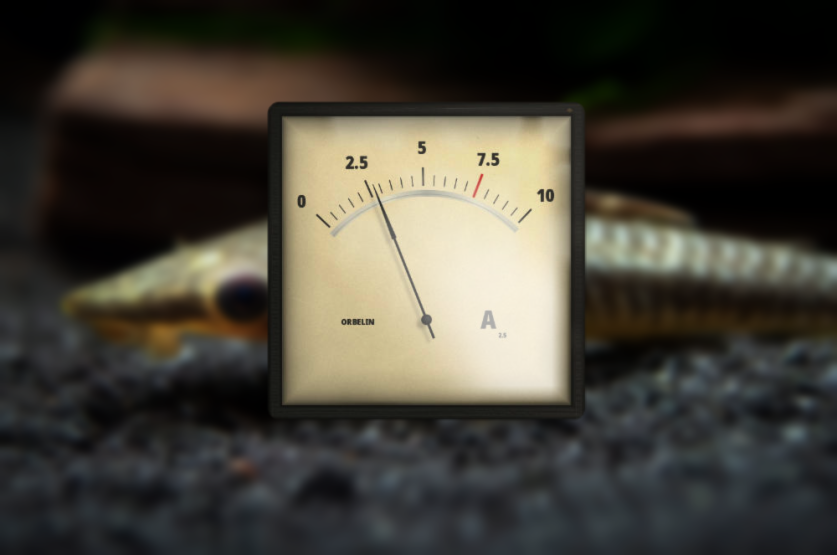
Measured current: 2.75; A
